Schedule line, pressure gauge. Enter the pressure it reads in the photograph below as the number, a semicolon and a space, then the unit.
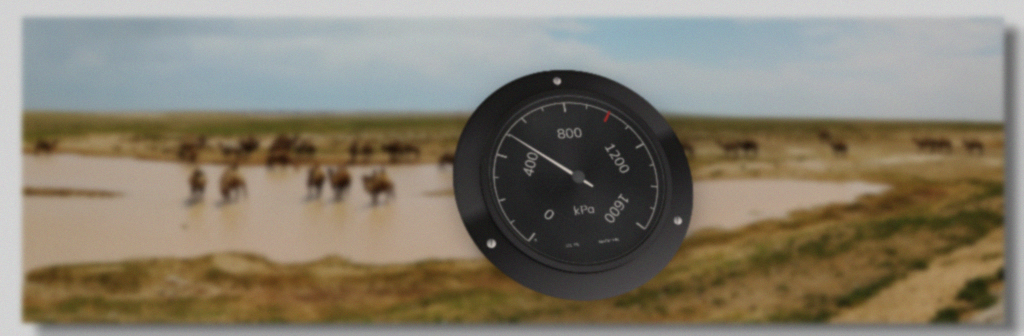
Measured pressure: 500; kPa
